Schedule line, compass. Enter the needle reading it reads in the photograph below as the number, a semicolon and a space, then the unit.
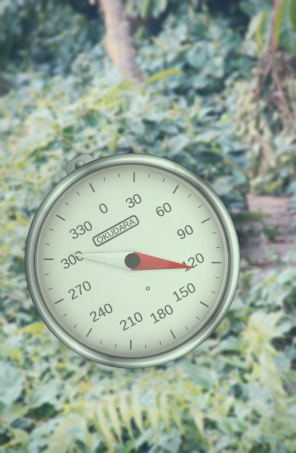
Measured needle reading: 125; °
